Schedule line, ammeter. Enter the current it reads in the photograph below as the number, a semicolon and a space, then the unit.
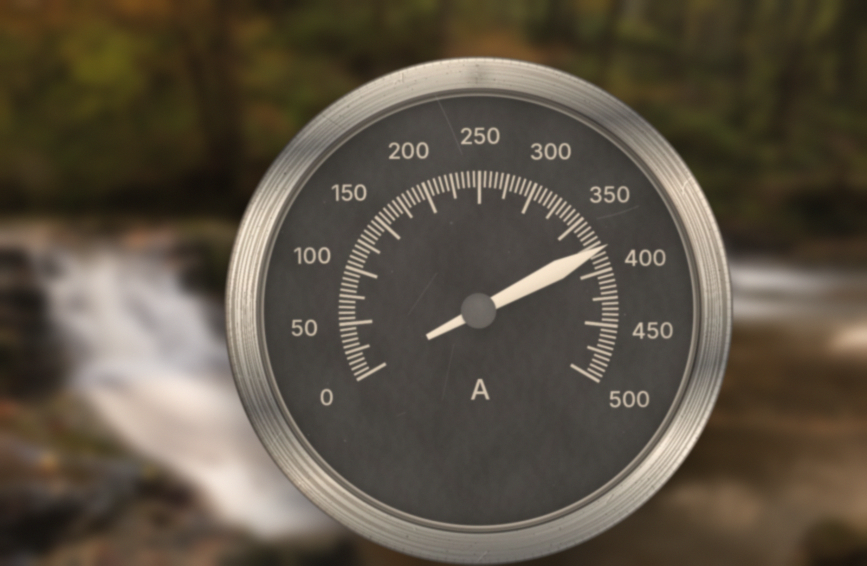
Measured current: 380; A
